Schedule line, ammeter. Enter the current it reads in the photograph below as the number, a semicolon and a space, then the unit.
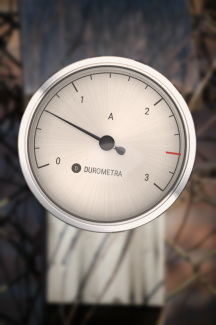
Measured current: 0.6; A
